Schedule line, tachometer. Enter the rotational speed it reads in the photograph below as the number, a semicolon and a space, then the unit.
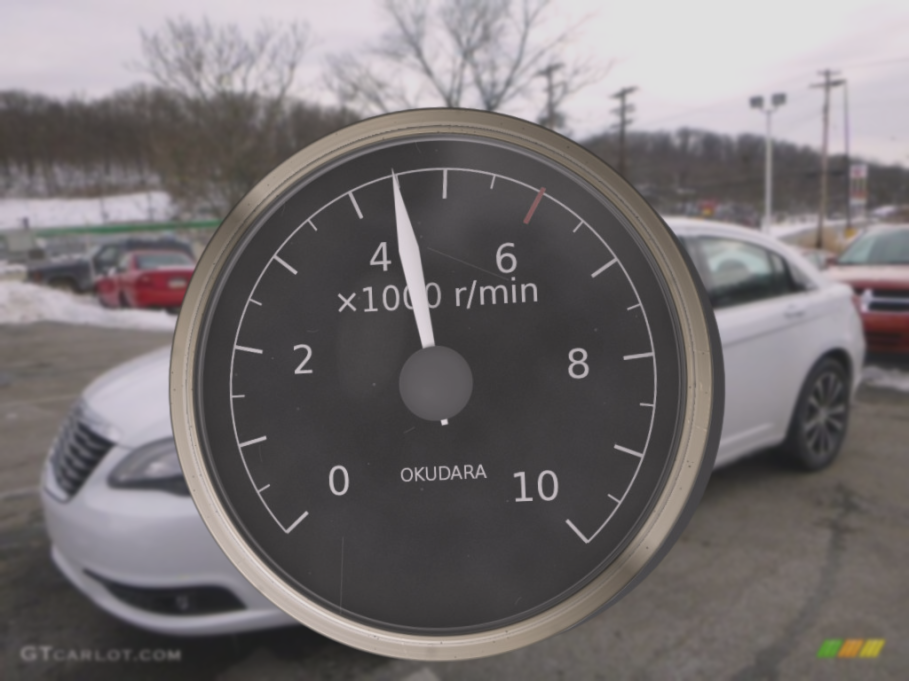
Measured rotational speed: 4500; rpm
